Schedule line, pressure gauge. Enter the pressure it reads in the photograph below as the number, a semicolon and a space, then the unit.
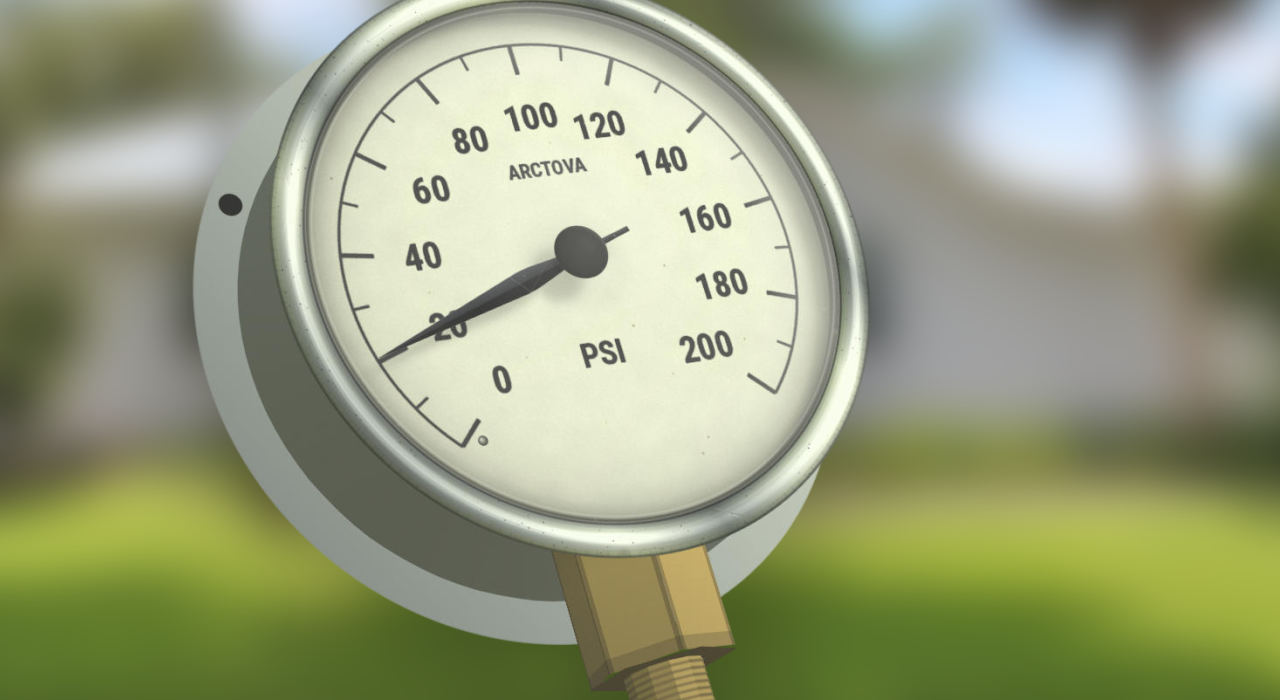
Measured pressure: 20; psi
